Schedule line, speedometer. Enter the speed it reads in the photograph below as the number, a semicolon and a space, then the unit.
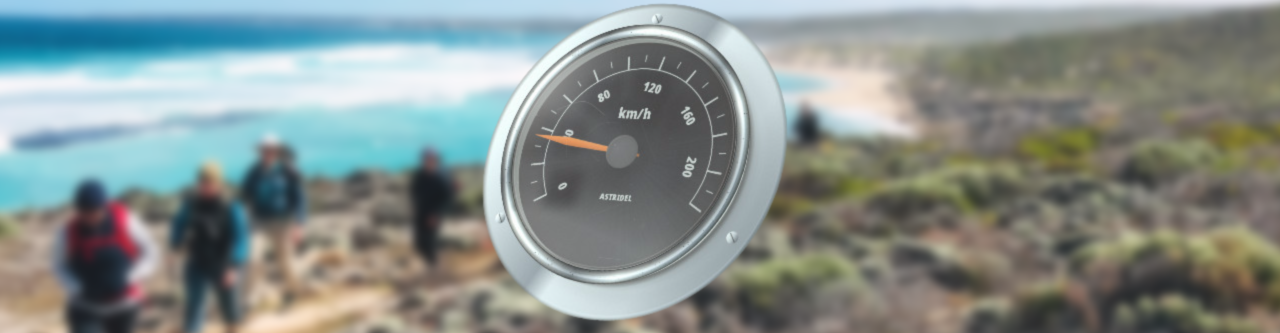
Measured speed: 35; km/h
